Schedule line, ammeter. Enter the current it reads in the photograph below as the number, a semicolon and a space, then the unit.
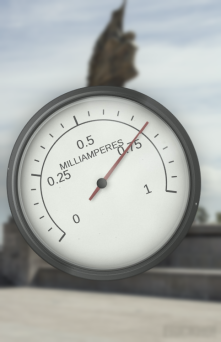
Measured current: 0.75; mA
